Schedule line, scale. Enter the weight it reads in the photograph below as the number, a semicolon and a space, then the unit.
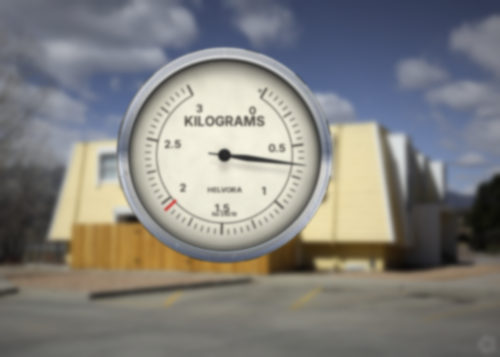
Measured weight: 0.65; kg
